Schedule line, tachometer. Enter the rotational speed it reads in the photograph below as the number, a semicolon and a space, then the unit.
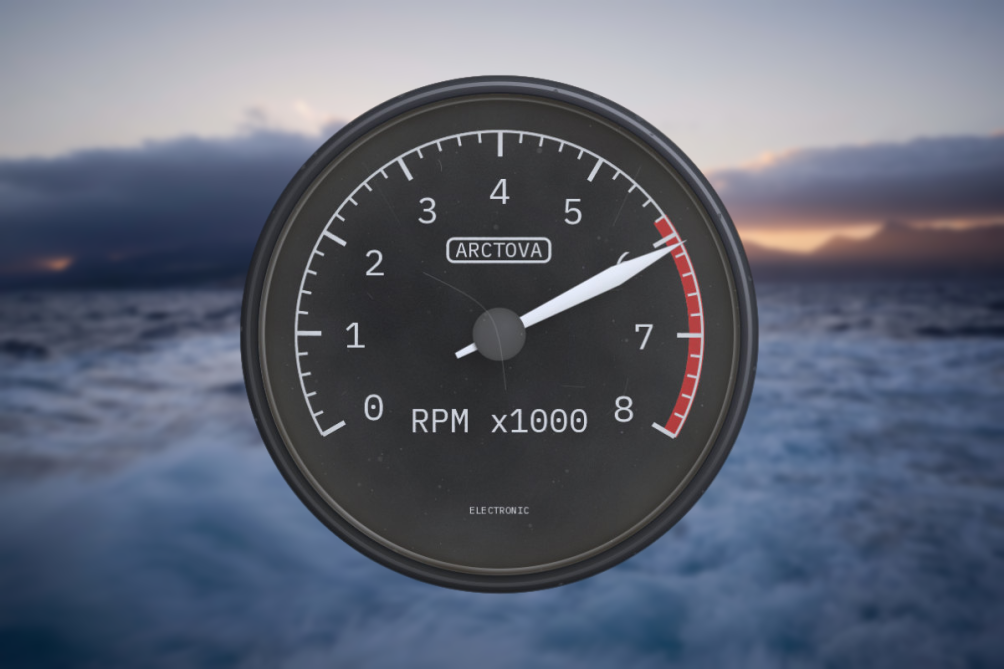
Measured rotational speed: 6100; rpm
